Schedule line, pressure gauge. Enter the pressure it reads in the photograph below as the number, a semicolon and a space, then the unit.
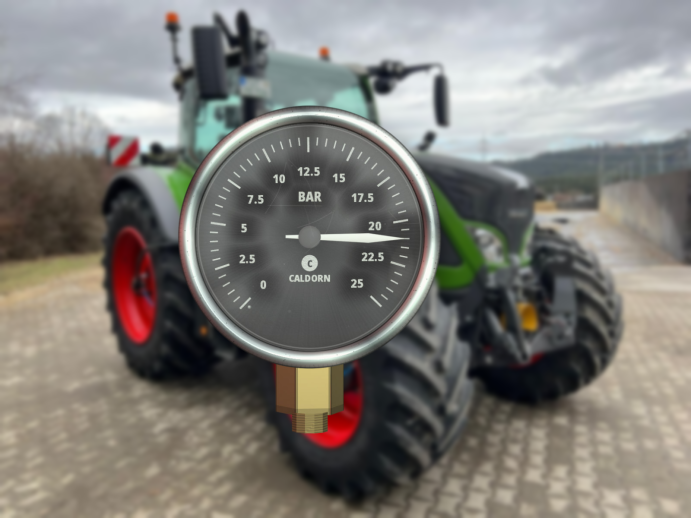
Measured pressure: 21; bar
